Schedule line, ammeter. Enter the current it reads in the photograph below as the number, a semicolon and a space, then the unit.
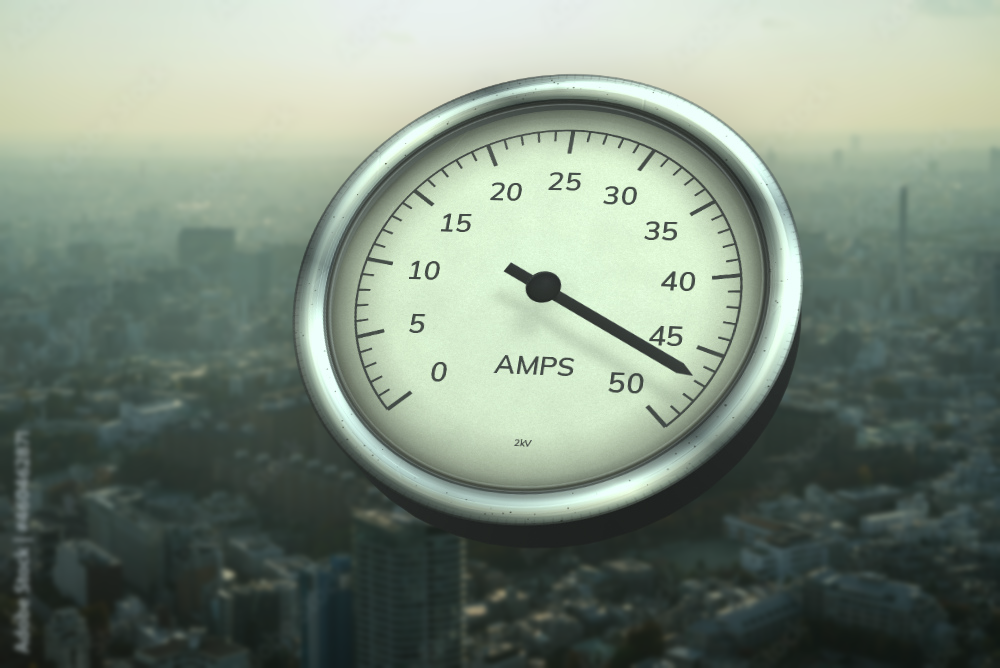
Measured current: 47; A
